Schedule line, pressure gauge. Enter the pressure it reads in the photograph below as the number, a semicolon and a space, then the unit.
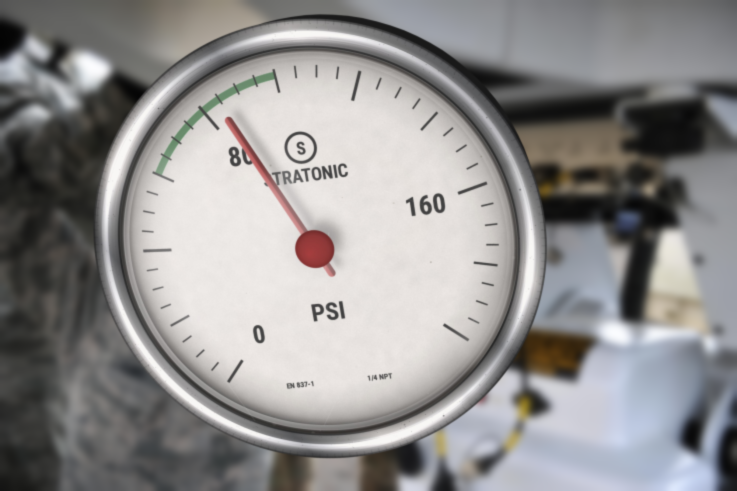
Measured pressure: 85; psi
